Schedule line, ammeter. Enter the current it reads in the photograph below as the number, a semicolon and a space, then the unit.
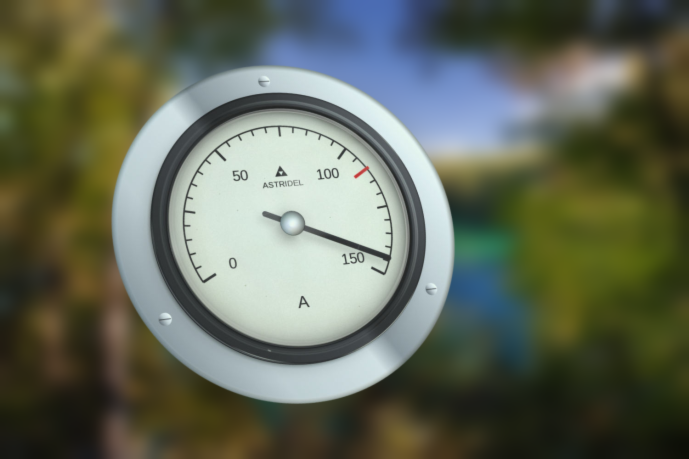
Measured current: 145; A
